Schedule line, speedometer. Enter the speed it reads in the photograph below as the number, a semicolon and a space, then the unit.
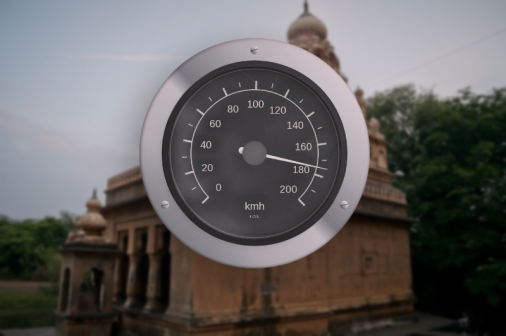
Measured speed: 175; km/h
